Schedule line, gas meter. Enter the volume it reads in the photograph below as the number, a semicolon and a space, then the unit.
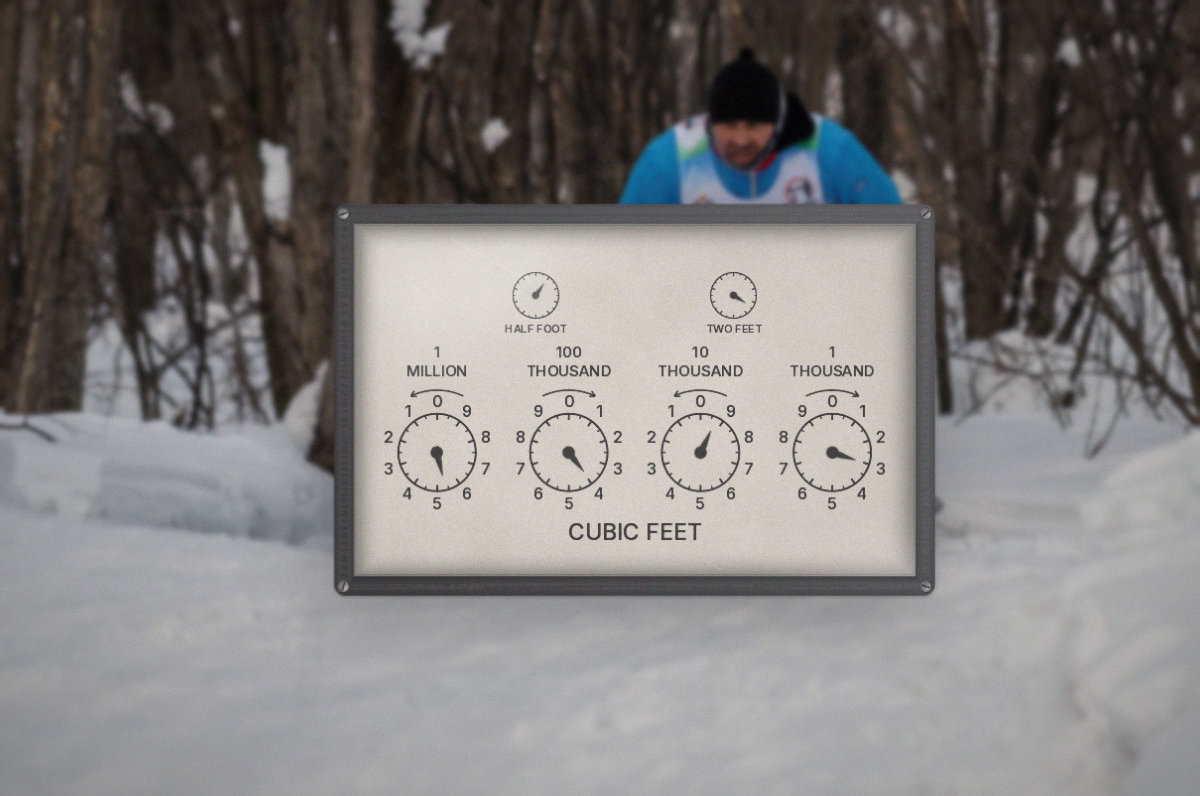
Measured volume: 539300; ft³
